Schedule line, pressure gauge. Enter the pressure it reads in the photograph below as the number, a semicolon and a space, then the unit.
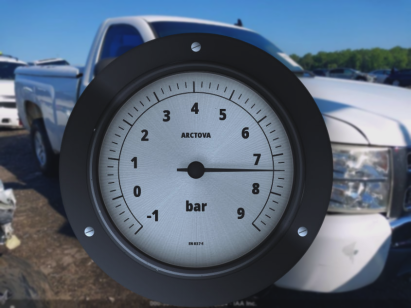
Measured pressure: 7.4; bar
